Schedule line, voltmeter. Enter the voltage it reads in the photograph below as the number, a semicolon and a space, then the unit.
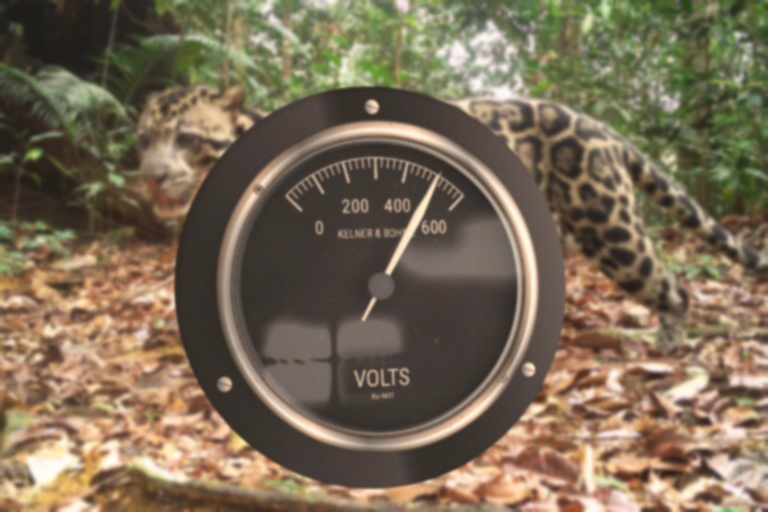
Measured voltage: 500; V
